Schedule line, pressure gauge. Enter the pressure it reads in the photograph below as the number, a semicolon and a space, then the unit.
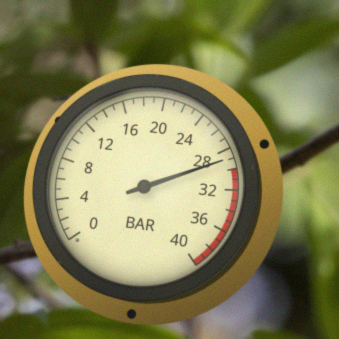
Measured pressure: 29; bar
